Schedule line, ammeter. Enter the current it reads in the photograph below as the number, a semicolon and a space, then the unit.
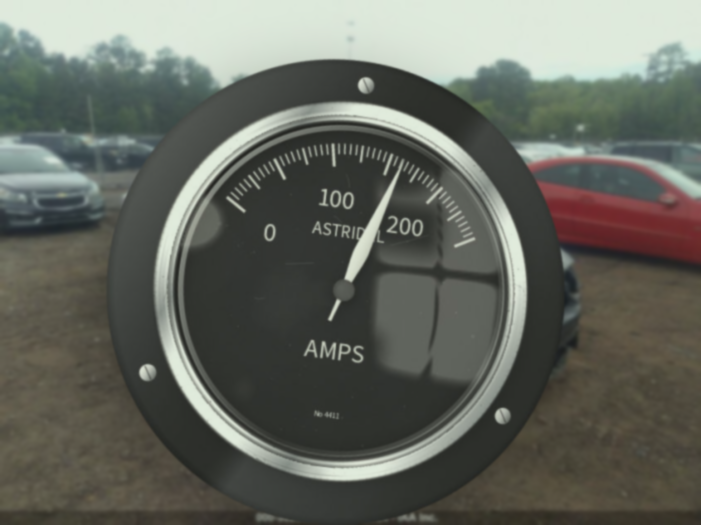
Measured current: 160; A
